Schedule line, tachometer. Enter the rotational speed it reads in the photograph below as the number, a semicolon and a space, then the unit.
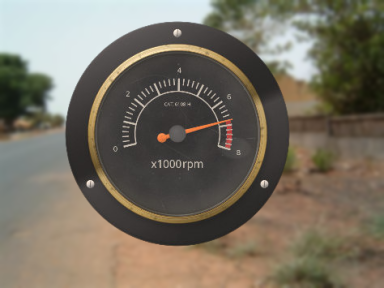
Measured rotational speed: 6800; rpm
